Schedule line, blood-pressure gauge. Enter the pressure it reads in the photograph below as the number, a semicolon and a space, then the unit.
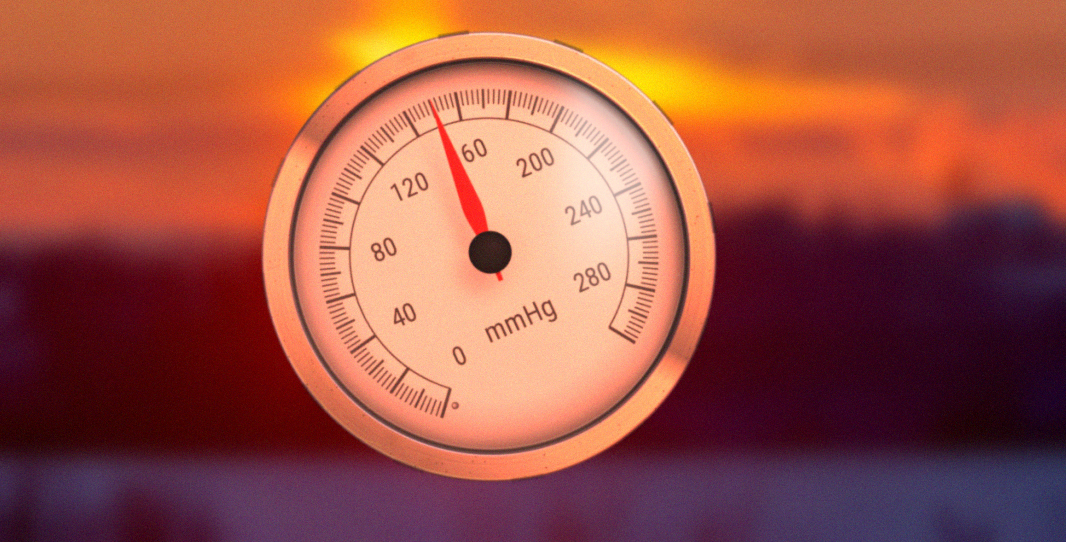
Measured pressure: 150; mmHg
